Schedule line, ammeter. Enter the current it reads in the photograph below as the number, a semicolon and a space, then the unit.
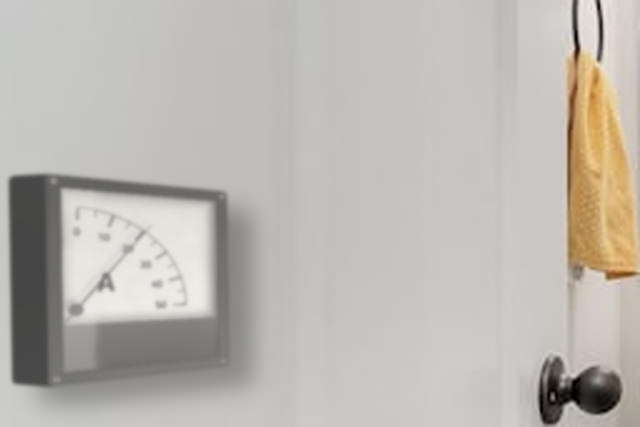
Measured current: 20; A
